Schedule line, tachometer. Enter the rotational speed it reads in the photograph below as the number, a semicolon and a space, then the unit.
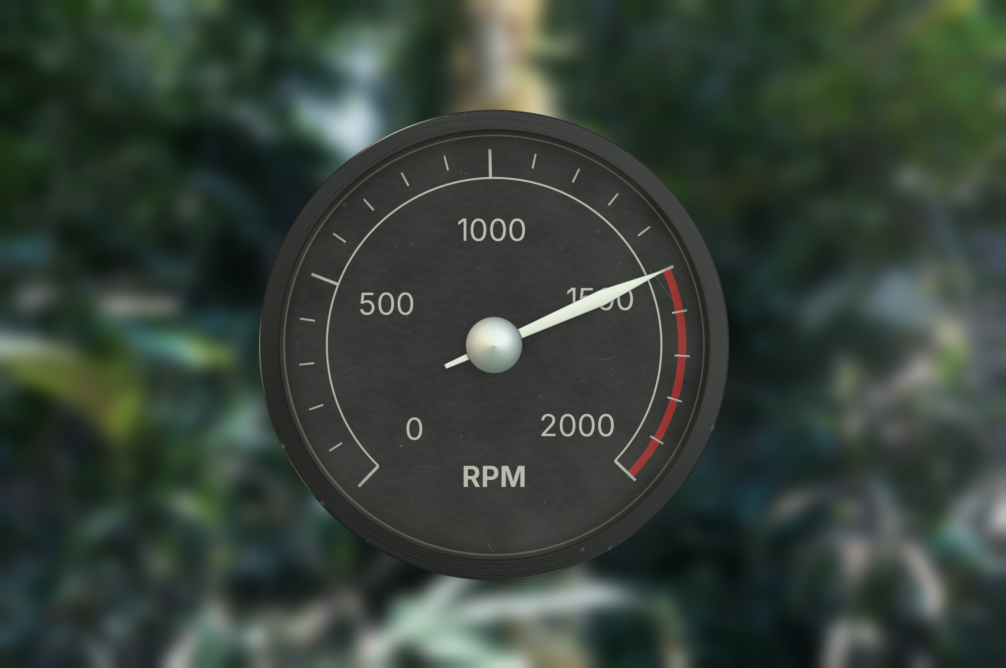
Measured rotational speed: 1500; rpm
